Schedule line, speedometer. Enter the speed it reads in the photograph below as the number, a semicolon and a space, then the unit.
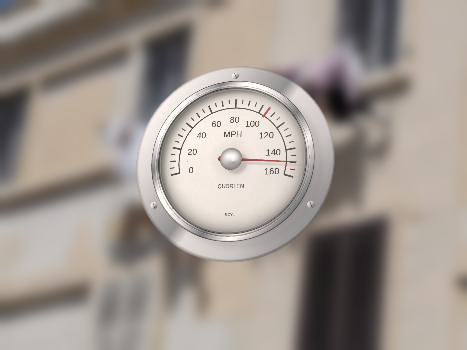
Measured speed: 150; mph
